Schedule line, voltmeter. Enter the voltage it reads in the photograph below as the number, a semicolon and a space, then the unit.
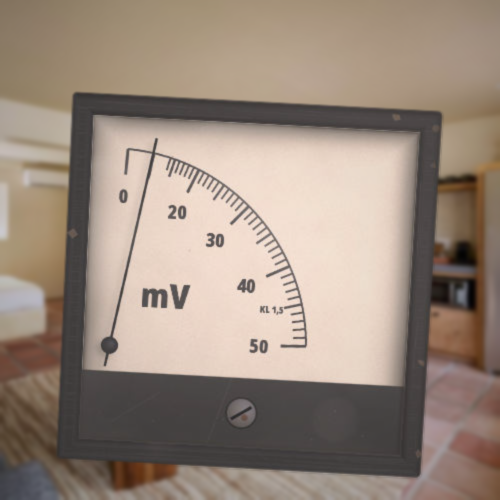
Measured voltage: 10; mV
